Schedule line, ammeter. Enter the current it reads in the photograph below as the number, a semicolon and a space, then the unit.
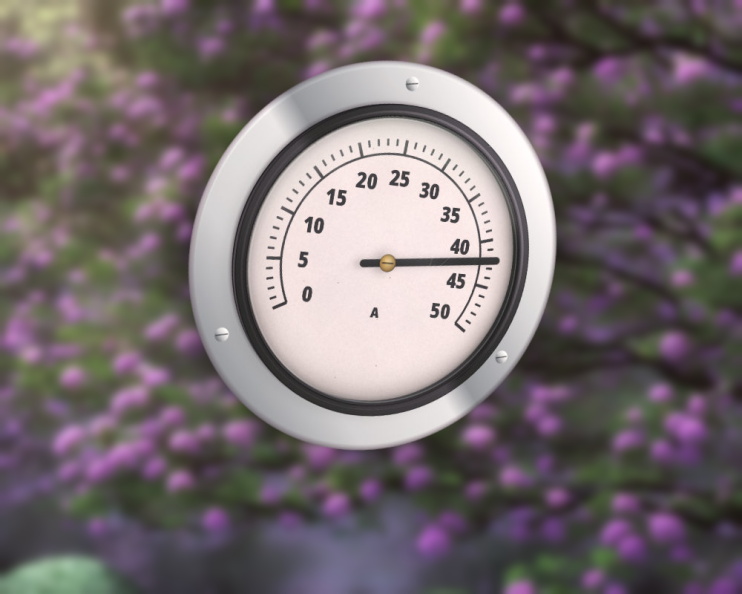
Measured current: 42; A
